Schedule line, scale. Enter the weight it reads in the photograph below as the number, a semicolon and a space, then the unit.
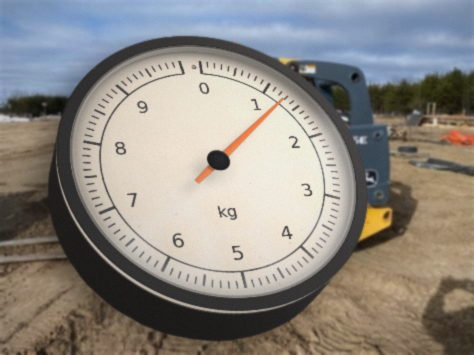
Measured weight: 1.3; kg
